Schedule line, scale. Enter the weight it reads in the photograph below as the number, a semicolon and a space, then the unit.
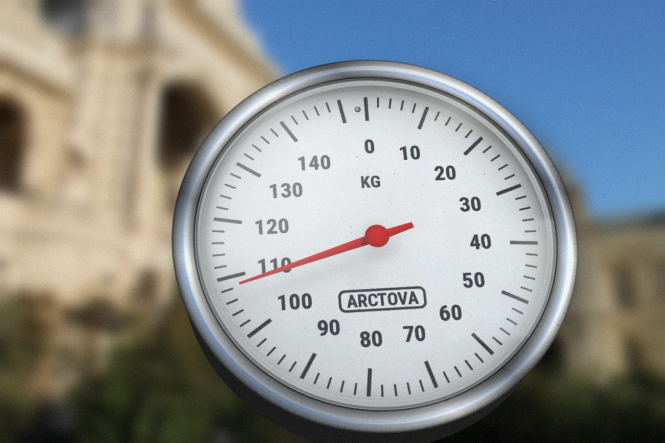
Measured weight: 108; kg
